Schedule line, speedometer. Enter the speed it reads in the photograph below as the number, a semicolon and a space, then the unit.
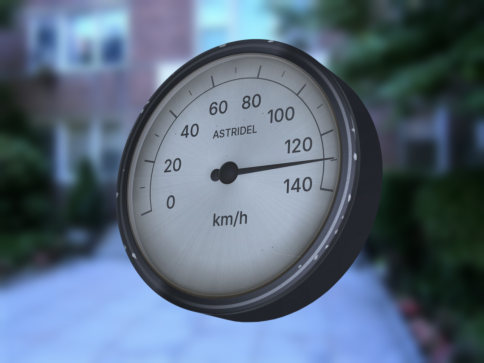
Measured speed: 130; km/h
